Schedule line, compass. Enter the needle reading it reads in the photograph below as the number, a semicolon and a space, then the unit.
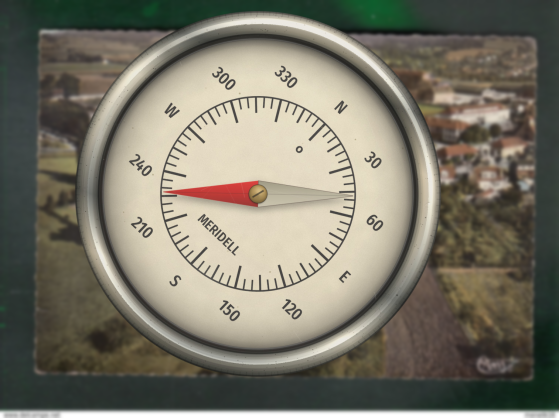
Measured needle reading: 227.5; °
